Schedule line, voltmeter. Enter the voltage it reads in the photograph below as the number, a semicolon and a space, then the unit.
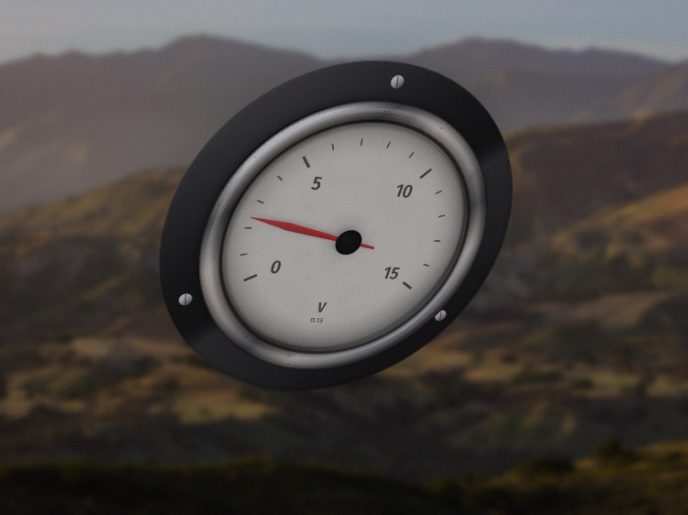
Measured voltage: 2.5; V
